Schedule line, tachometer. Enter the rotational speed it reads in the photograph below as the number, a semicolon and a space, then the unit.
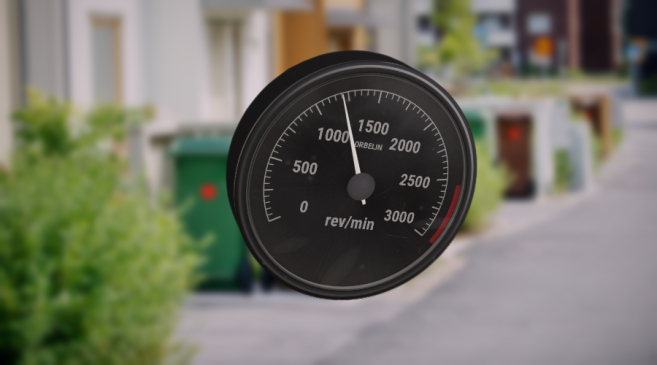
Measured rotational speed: 1200; rpm
